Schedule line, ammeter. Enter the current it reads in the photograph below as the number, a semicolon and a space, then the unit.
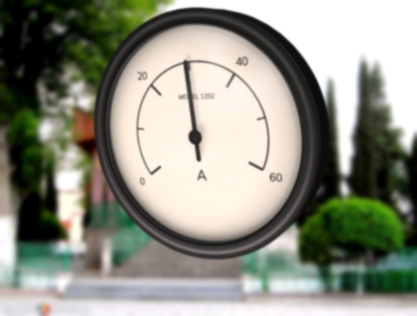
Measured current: 30; A
